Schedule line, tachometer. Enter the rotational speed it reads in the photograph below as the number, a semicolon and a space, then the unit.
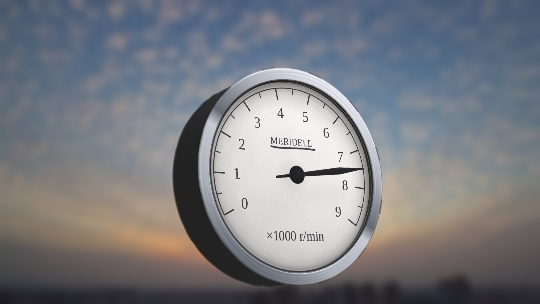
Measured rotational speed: 7500; rpm
